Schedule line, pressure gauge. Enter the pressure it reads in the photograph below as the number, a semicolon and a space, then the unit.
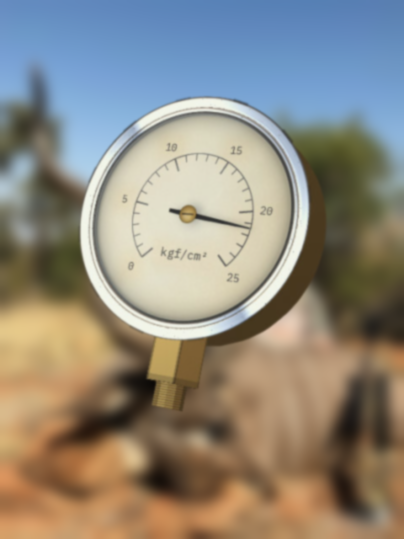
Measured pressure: 21.5; kg/cm²
